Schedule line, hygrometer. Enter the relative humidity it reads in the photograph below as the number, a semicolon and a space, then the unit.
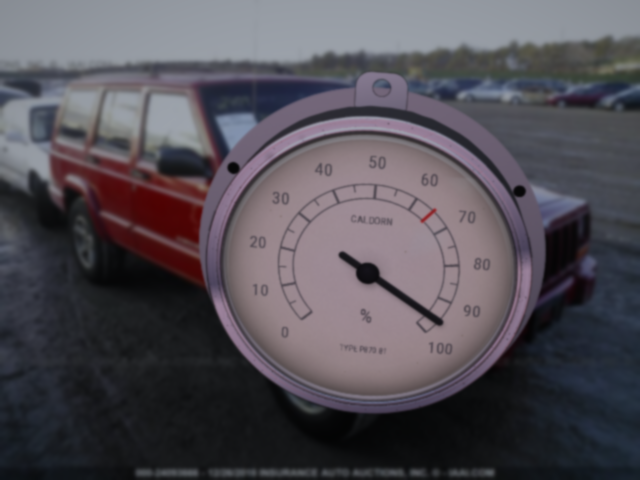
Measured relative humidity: 95; %
